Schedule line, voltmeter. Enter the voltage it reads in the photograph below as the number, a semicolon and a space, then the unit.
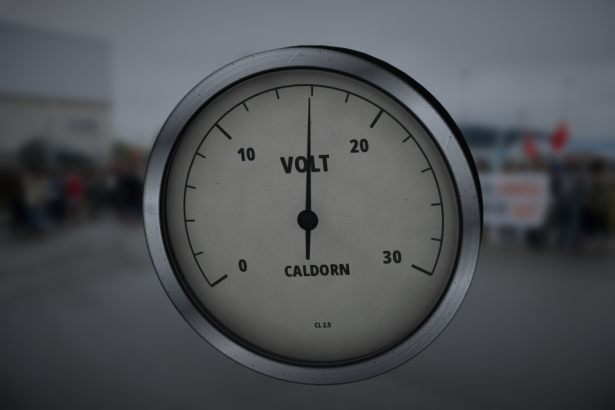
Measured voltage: 16; V
